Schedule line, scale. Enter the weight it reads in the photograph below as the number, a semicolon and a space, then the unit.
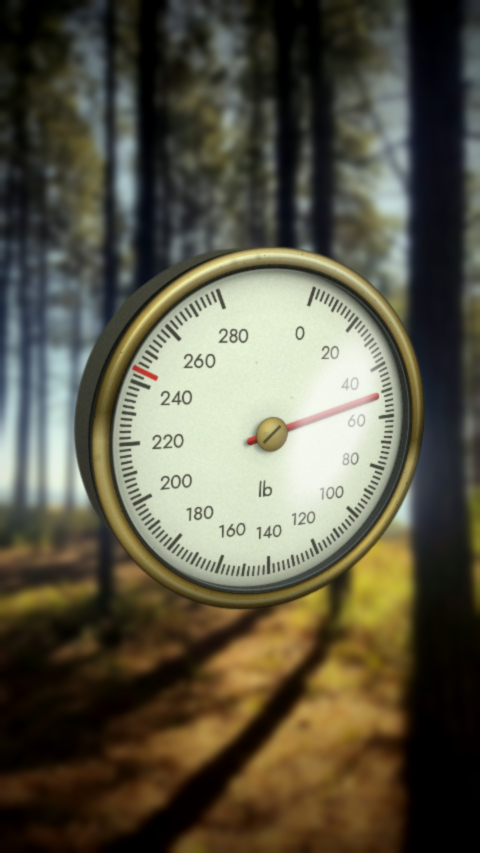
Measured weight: 50; lb
